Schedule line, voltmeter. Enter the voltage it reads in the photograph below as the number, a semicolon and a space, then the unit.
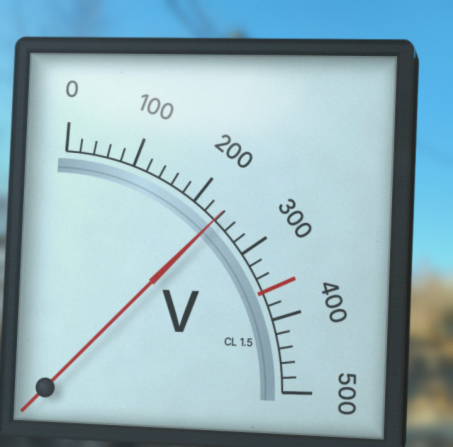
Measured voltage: 240; V
